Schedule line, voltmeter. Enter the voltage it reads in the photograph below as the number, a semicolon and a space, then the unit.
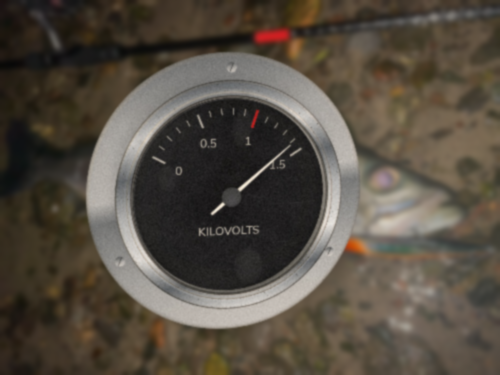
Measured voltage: 1.4; kV
